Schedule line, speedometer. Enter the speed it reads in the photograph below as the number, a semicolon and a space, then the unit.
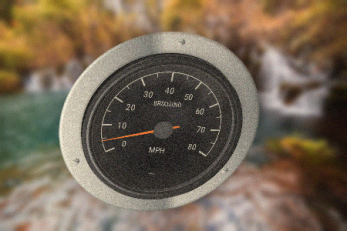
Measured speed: 5; mph
